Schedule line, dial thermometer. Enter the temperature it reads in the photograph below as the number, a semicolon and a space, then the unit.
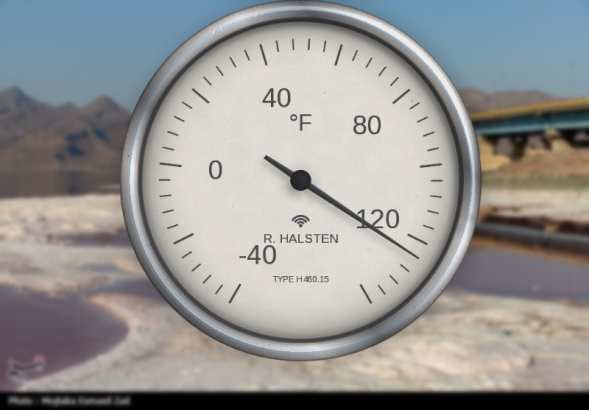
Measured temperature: 124; °F
